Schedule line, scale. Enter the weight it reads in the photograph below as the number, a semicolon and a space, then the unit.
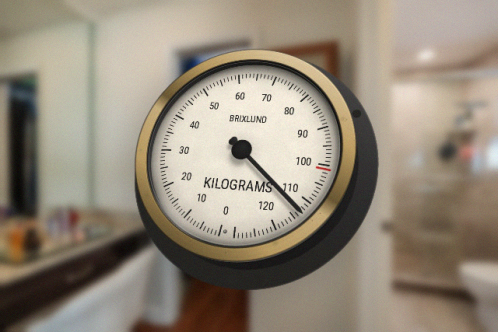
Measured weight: 113; kg
